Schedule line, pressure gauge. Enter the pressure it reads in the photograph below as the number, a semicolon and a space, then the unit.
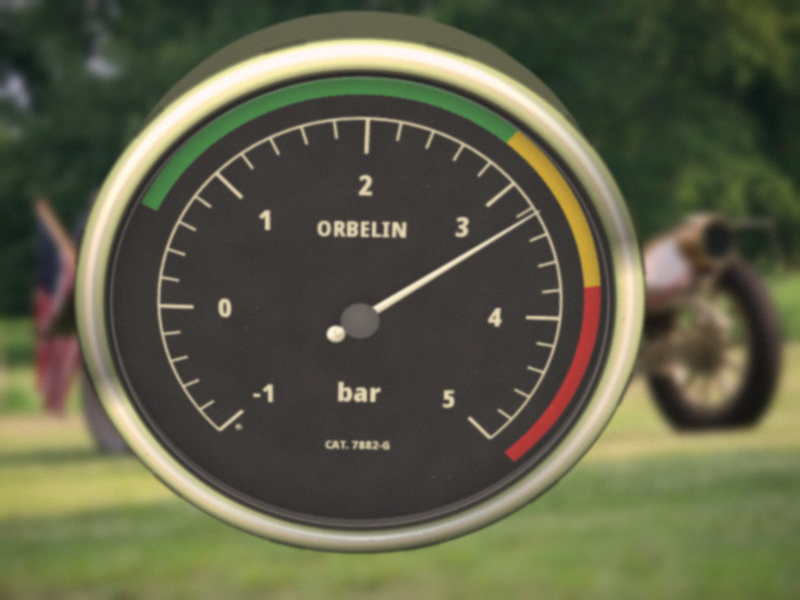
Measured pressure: 3.2; bar
